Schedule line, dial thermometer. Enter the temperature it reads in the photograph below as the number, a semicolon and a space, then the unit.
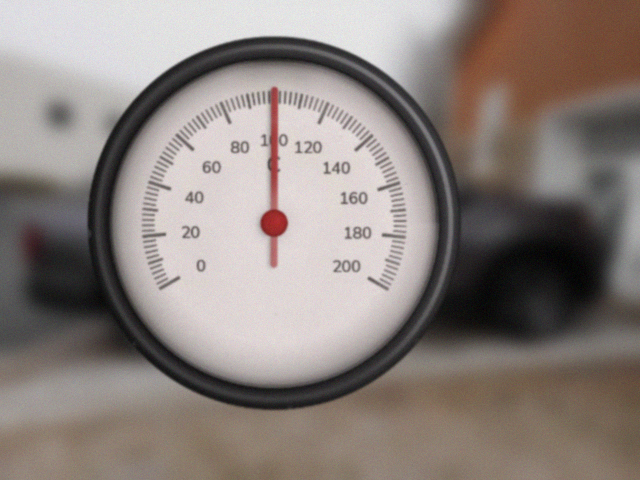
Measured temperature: 100; °C
